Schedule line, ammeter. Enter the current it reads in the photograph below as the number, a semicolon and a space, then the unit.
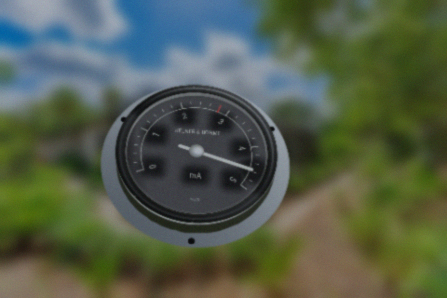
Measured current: 4.6; mA
